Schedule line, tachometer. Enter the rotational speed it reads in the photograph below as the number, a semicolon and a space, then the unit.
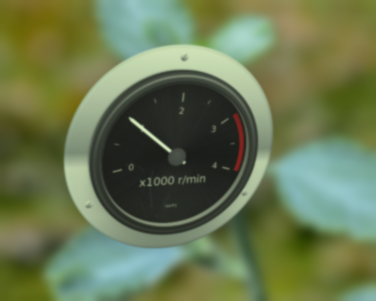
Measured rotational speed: 1000; rpm
